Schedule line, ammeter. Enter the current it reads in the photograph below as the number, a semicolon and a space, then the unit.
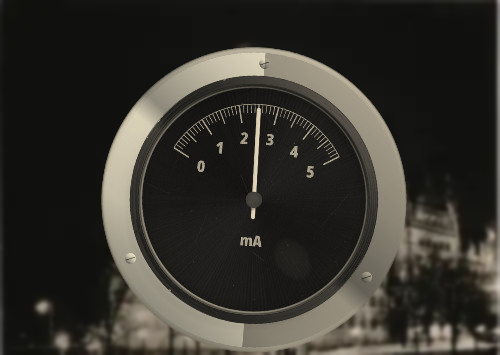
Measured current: 2.5; mA
